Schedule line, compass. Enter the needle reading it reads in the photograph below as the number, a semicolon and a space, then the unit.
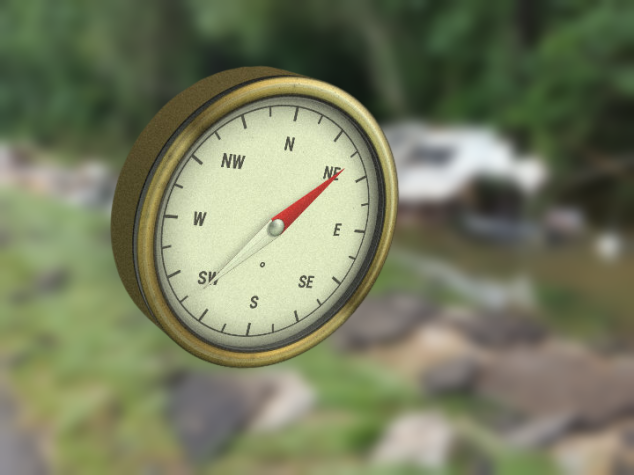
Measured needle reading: 45; °
